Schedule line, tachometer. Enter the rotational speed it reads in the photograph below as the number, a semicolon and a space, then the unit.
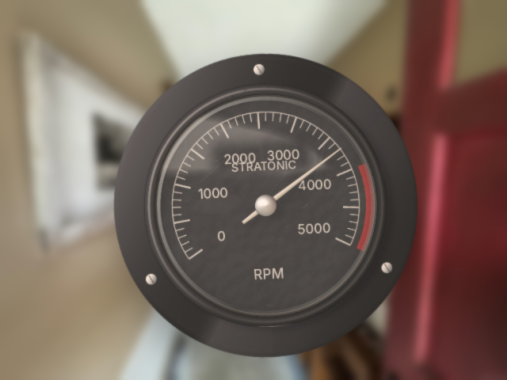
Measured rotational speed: 3700; rpm
